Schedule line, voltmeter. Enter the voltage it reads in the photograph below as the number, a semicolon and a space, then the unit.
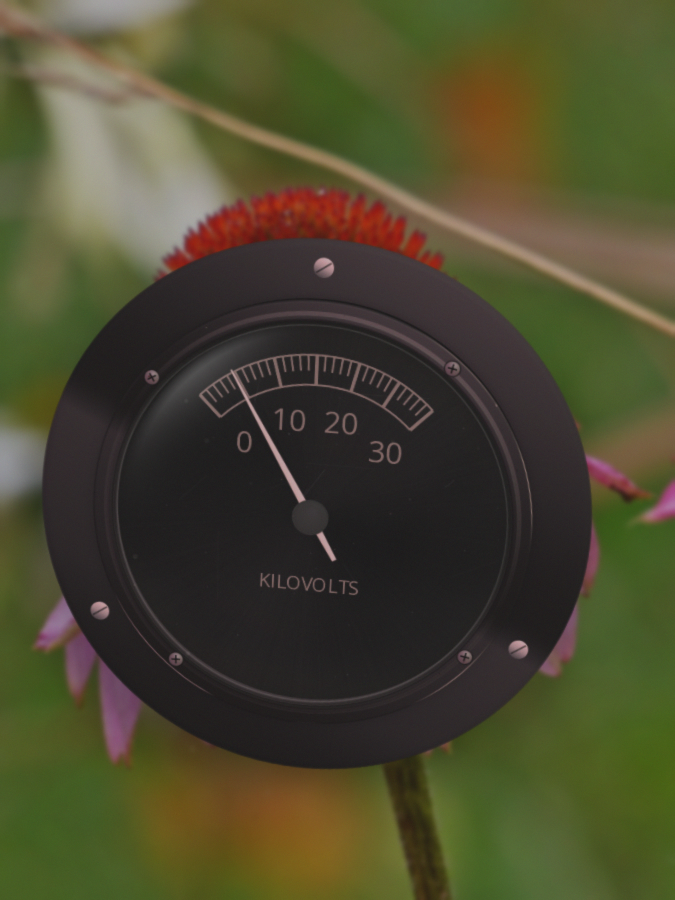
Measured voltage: 5; kV
